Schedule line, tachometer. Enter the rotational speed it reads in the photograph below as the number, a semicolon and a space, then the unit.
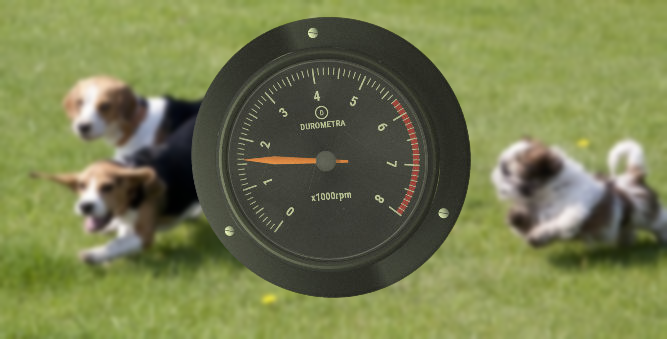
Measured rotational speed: 1600; rpm
